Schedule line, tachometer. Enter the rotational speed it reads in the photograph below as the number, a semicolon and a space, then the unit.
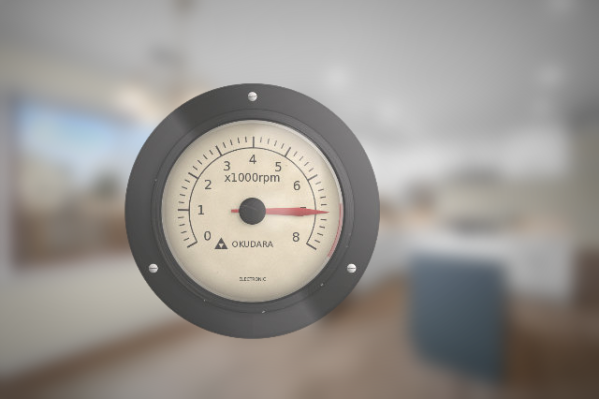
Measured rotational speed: 7000; rpm
